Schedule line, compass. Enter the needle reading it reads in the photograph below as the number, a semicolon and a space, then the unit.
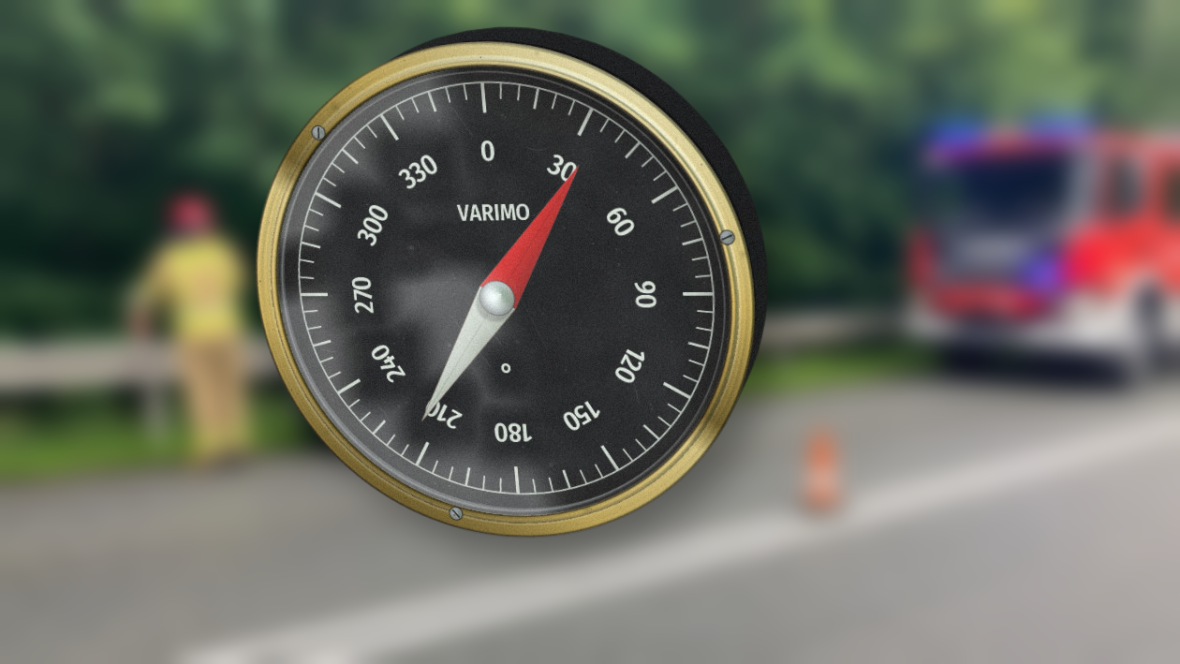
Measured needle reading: 35; °
